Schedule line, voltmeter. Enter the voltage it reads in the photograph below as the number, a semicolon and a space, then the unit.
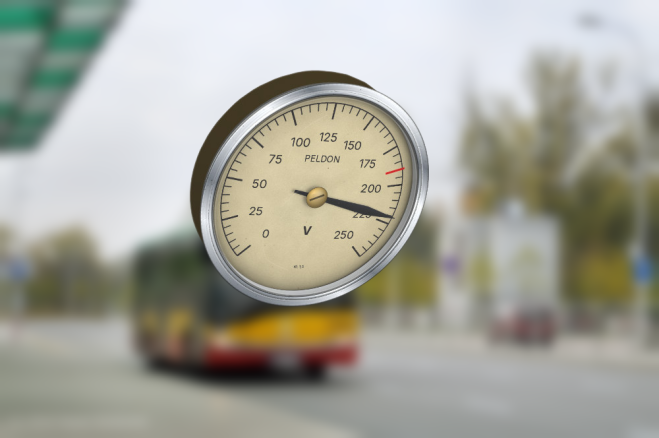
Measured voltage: 220; V
